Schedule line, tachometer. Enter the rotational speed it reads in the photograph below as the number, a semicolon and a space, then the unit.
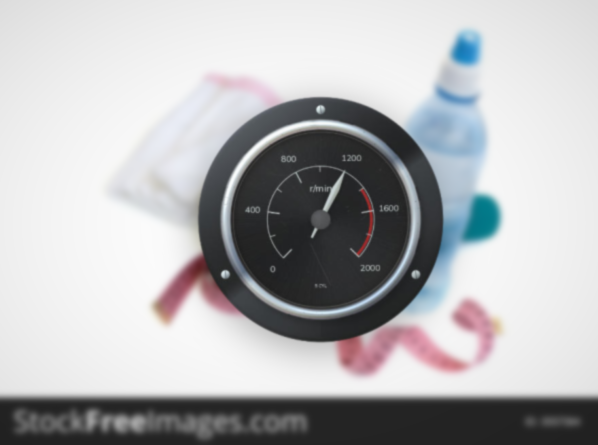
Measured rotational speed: 1200; rpm
